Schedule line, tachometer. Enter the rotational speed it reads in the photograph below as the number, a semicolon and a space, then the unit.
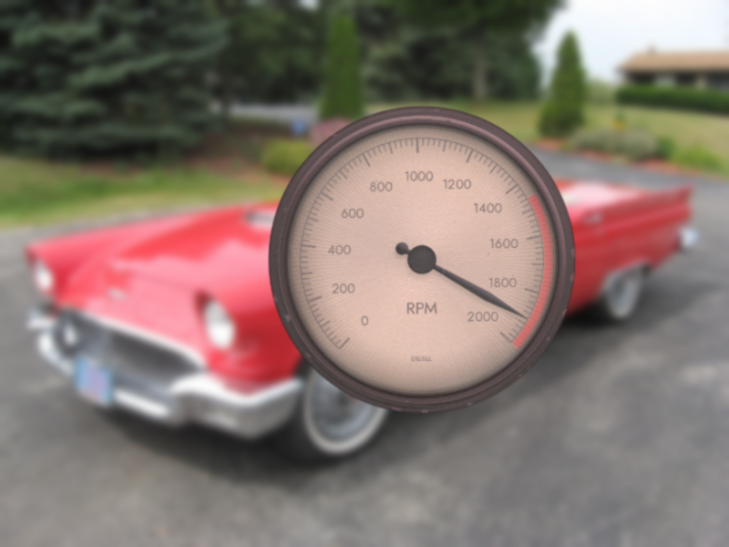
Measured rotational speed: 1900; rpm
